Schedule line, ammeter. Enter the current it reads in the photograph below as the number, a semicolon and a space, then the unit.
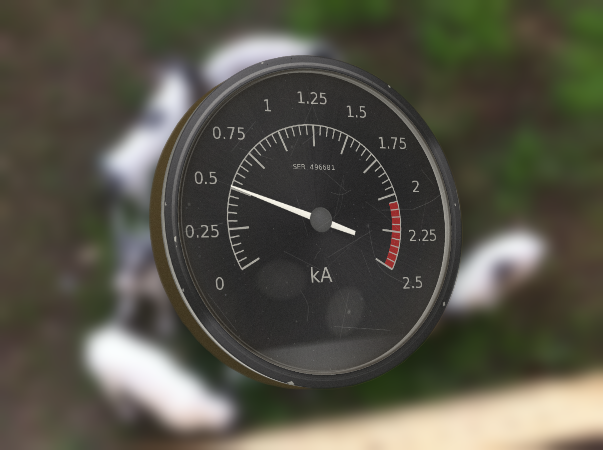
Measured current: 0.5; kA
